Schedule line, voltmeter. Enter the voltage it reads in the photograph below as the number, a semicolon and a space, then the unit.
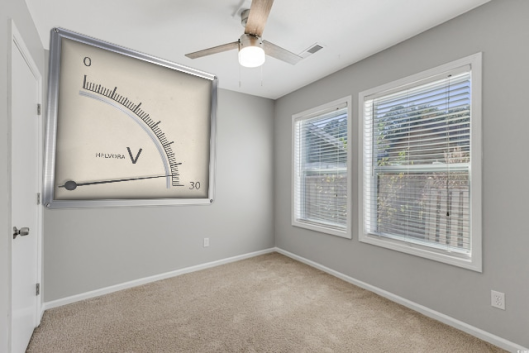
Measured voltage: 27.5; V
